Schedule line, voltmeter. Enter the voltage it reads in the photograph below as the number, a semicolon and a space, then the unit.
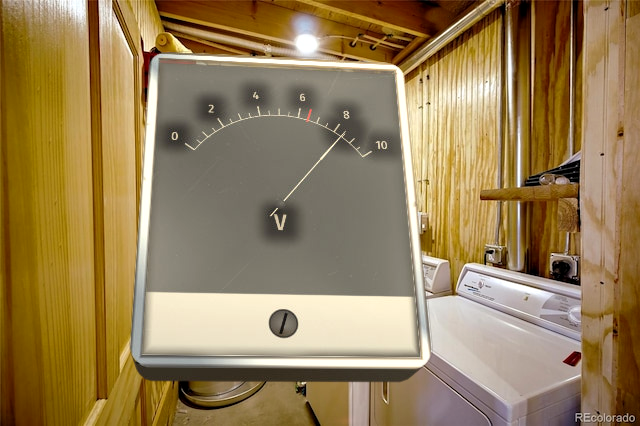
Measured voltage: 8.5; V
